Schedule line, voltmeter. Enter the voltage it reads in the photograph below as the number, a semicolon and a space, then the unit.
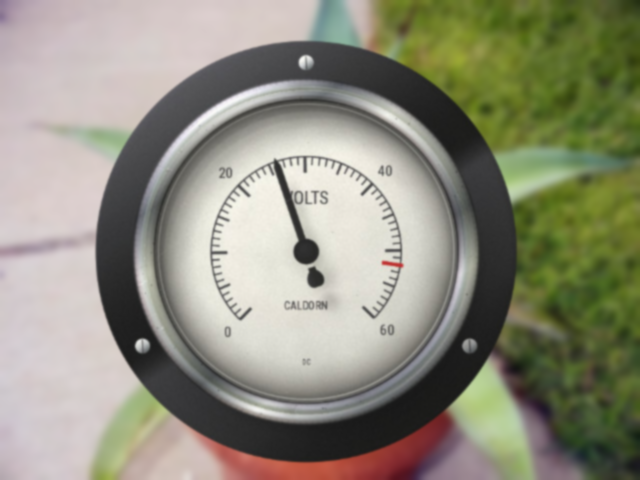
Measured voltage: 26; V
